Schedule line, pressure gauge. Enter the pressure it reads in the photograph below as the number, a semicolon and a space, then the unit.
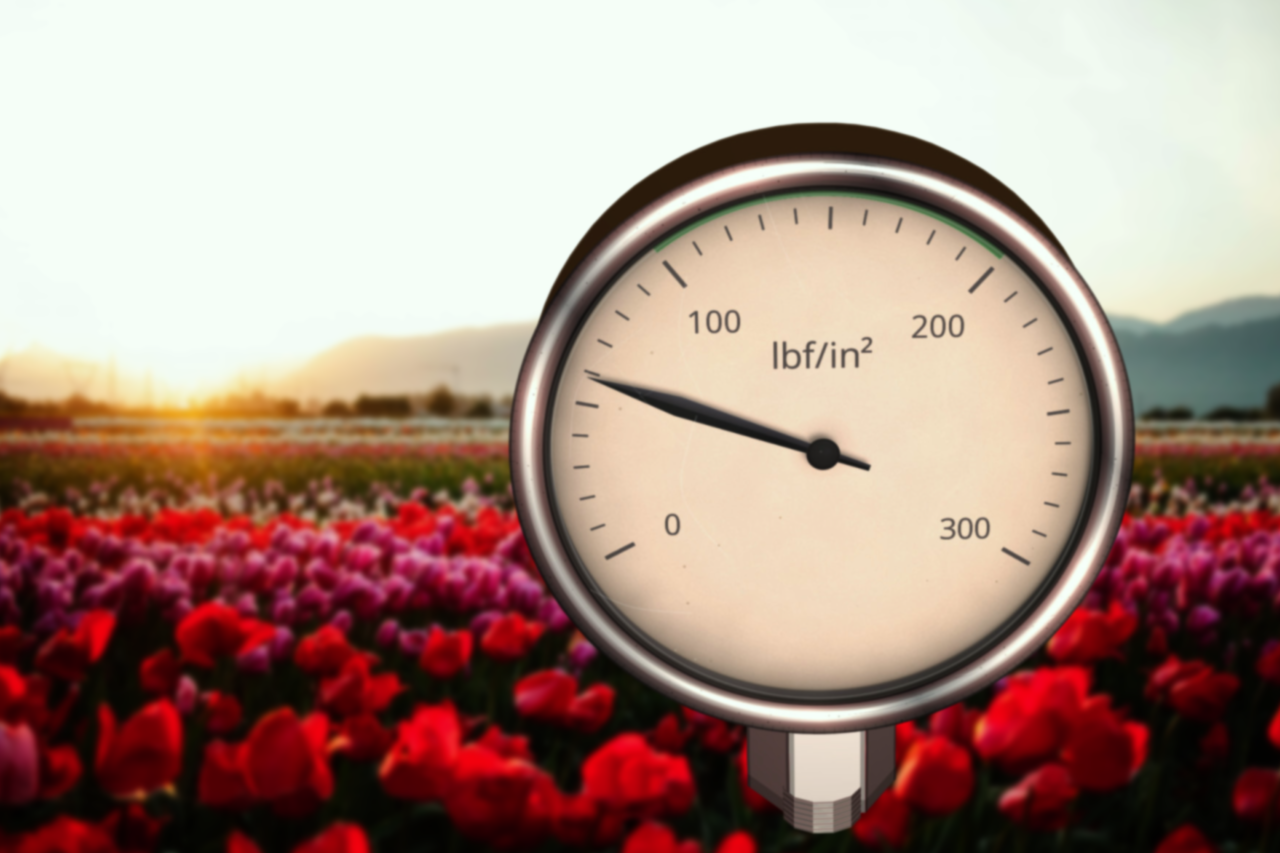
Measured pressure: 60; psi
